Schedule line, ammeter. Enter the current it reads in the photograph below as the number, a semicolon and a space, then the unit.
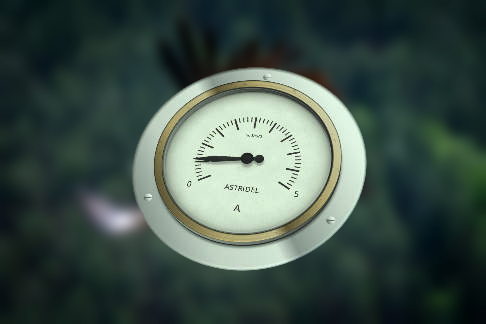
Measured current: 0.5; A
